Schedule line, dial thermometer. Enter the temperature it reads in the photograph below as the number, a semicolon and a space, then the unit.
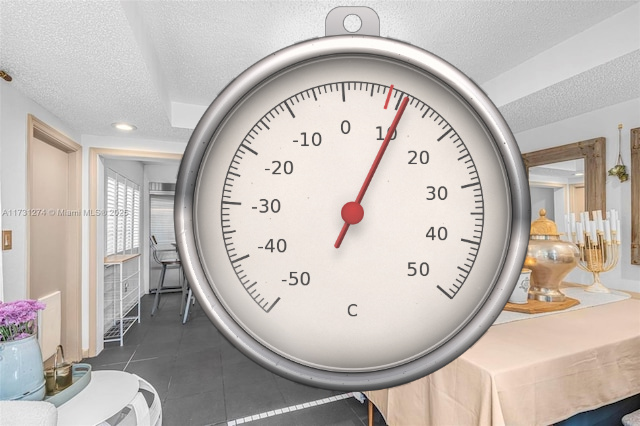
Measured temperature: 11; °C
